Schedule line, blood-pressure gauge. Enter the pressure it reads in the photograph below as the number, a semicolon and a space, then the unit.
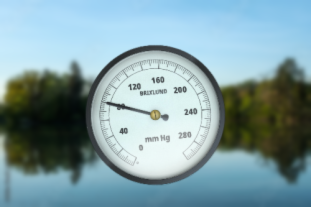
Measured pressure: 80; mmHg
